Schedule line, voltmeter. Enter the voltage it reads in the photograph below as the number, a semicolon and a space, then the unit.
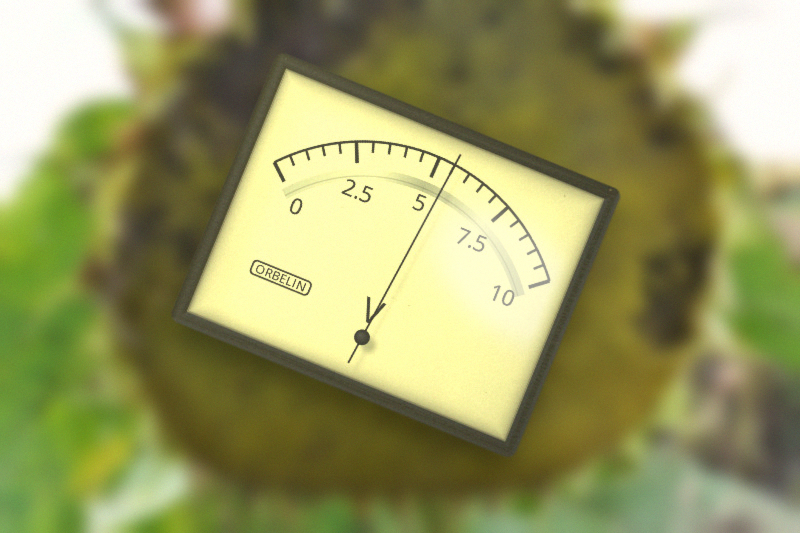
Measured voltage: 5.5; V
